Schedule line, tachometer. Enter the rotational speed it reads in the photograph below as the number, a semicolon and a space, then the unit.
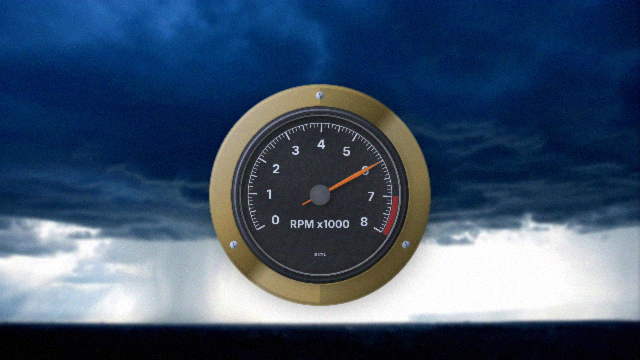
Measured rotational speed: 6000; rpm
